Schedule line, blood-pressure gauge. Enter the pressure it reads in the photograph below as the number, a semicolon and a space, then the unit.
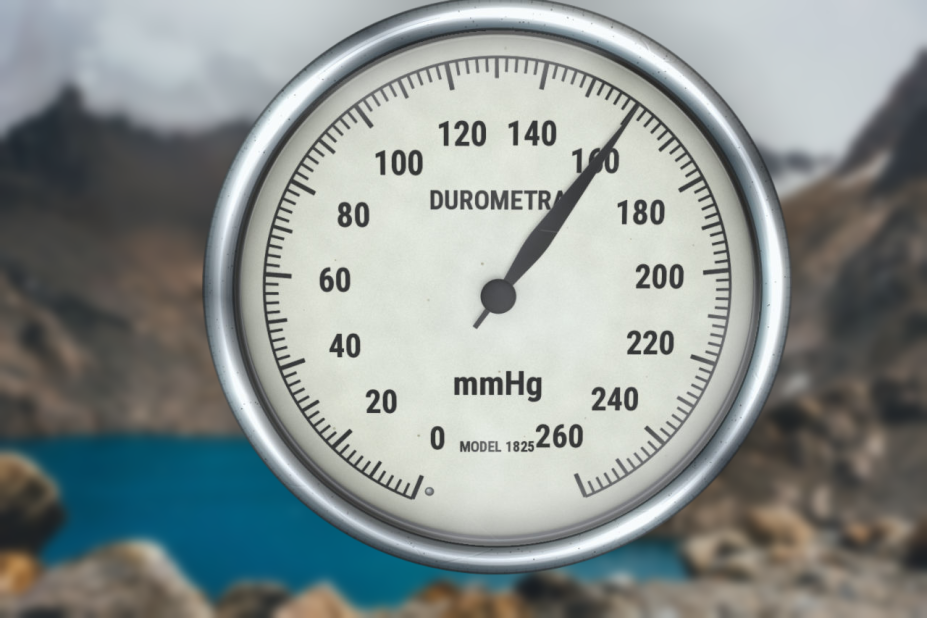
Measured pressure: 160; mmHg
